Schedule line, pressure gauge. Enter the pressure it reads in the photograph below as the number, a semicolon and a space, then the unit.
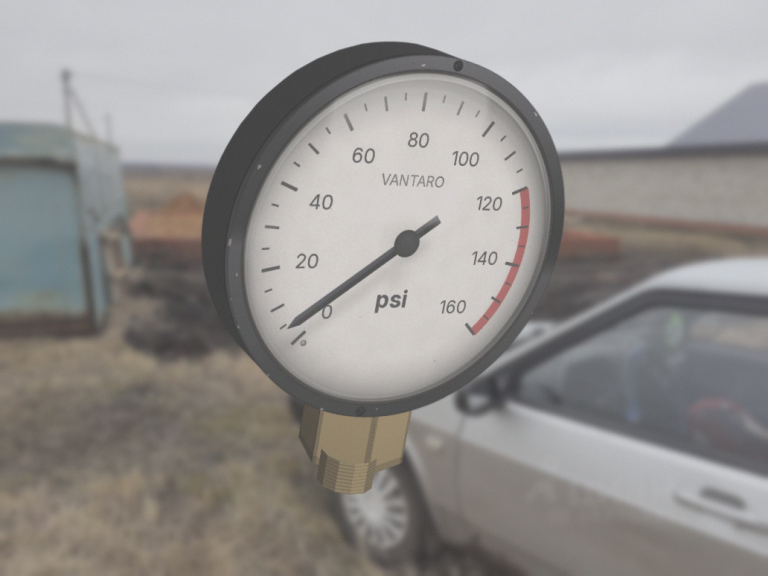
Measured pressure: 5; psi
